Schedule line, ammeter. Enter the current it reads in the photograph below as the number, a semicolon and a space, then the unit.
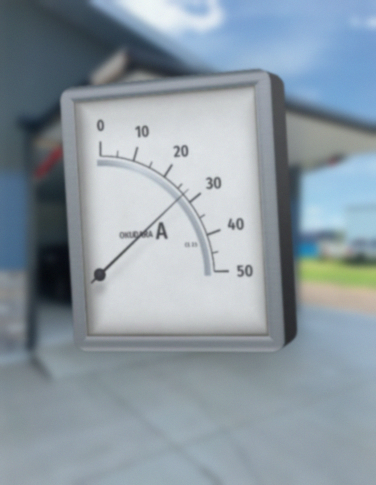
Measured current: 27.5; A
